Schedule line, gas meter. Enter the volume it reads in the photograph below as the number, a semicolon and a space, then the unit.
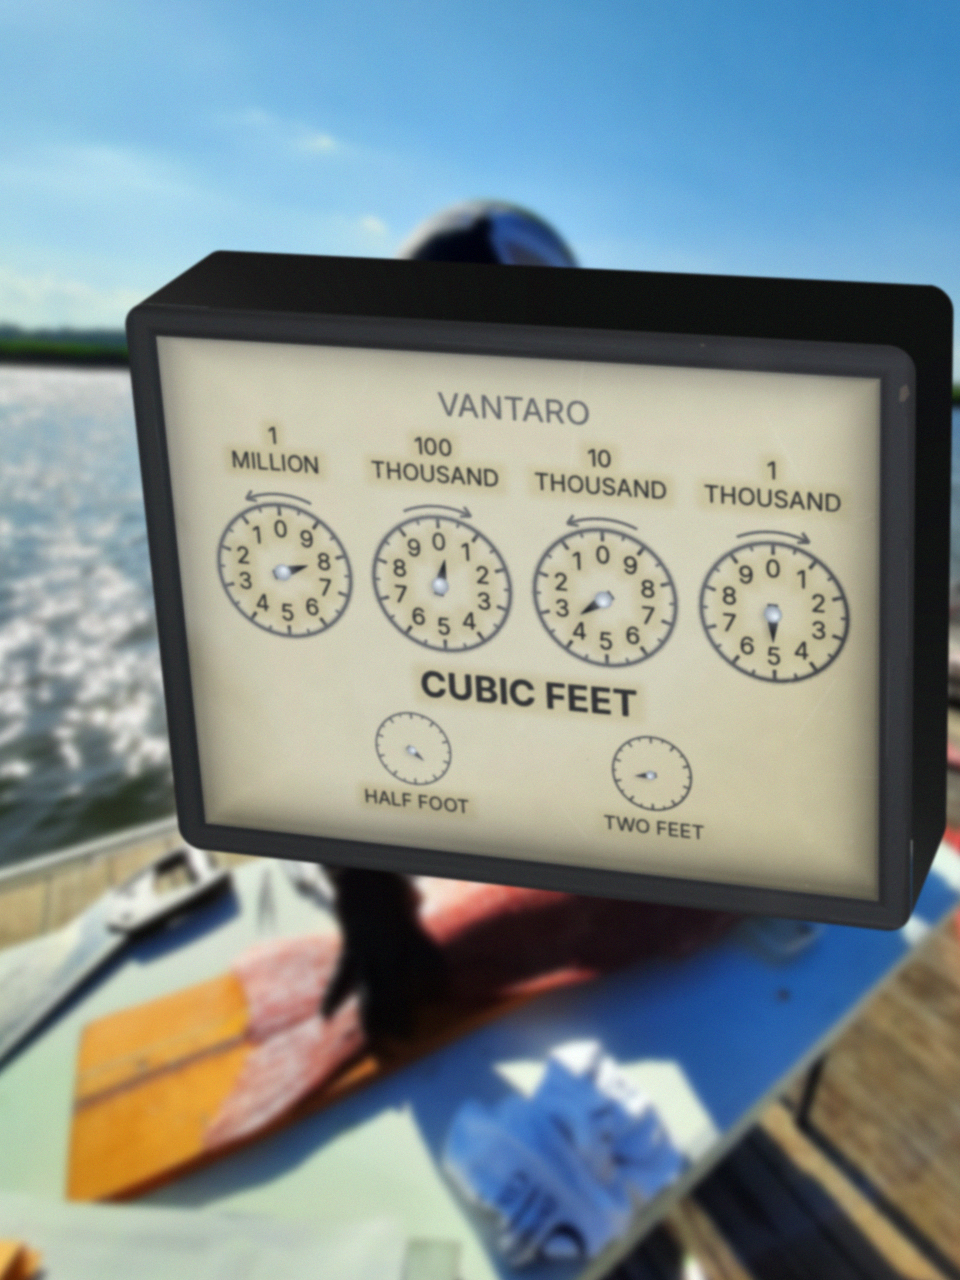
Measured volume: 803500; ft³
